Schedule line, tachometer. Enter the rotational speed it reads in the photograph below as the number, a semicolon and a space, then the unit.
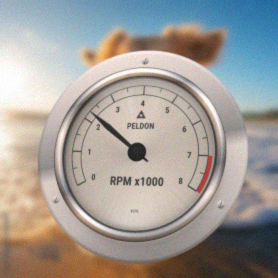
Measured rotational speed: 2250; rpm
